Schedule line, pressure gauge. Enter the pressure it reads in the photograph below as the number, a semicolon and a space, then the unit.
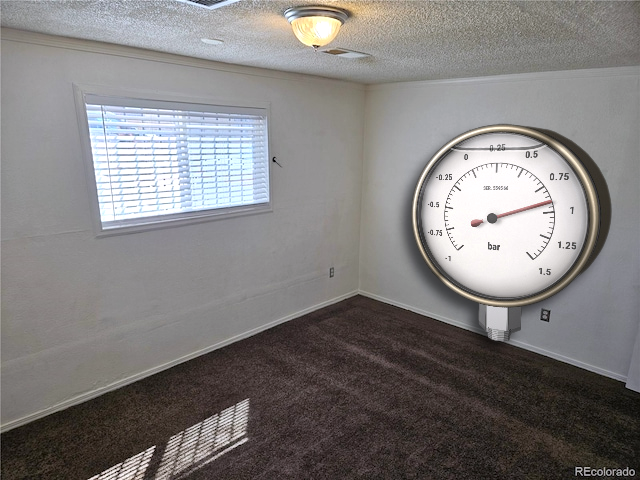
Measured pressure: 0.9; bar
